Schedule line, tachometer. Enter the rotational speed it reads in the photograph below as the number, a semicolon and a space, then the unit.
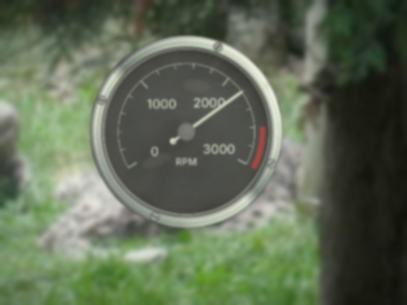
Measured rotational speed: 2200; rpm
